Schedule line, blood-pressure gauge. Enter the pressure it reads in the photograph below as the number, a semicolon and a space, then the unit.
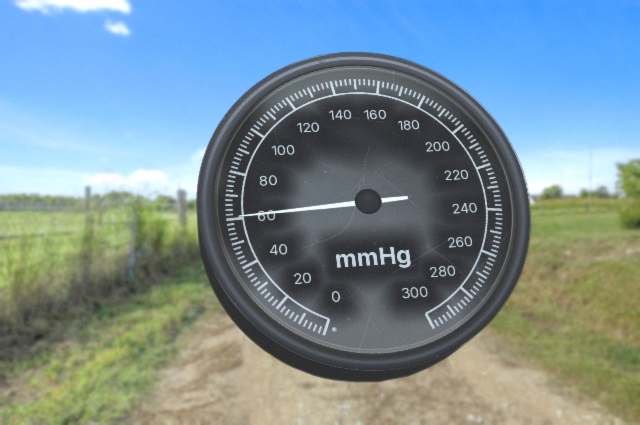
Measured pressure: 60; mmHg
